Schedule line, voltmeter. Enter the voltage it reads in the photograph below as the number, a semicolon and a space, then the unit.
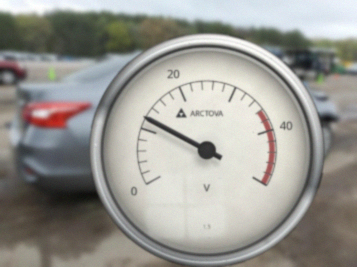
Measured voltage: 12; V
